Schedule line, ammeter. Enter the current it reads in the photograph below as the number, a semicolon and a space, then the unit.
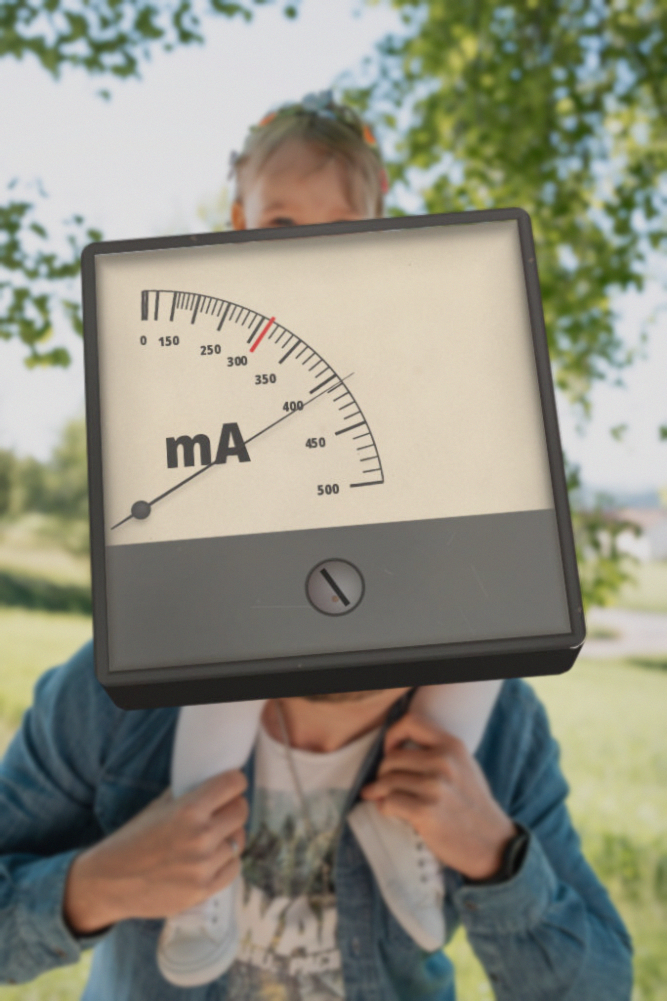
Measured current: 410; mA
